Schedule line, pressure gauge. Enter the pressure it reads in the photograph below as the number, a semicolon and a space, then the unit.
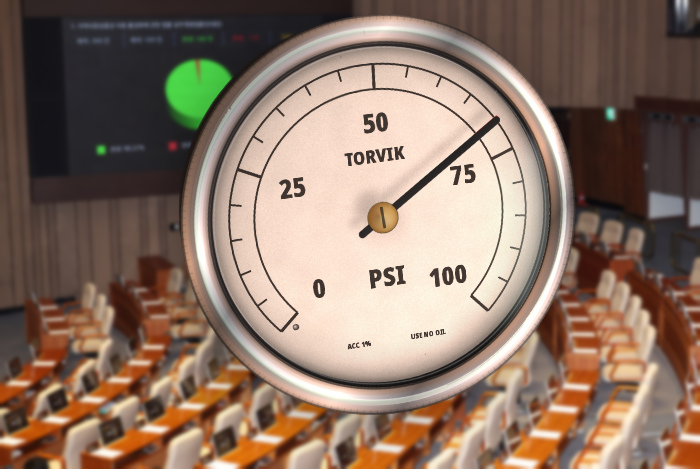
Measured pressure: 70; psi
